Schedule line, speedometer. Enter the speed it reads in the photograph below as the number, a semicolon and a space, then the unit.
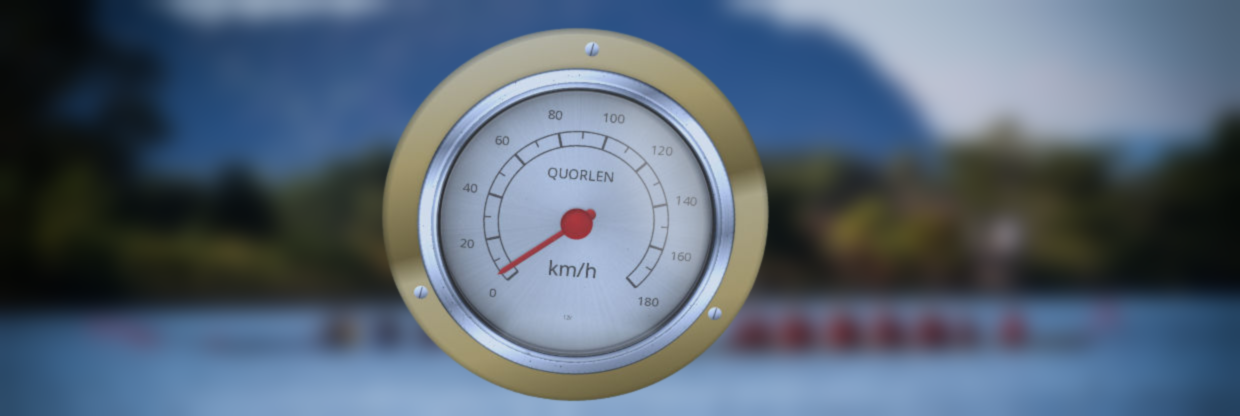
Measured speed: 5; km/h
